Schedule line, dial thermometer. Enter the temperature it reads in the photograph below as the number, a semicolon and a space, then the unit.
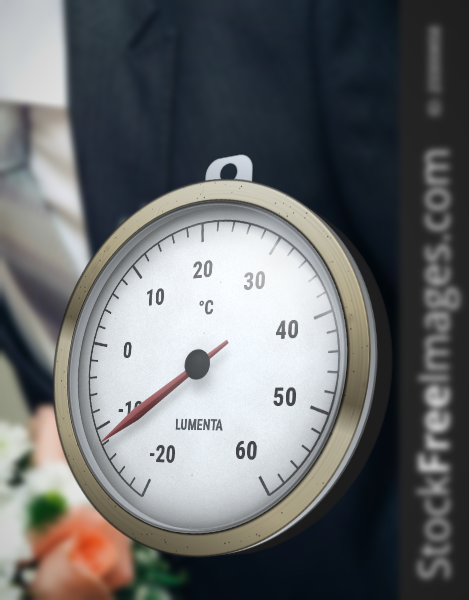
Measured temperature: -12; °C
